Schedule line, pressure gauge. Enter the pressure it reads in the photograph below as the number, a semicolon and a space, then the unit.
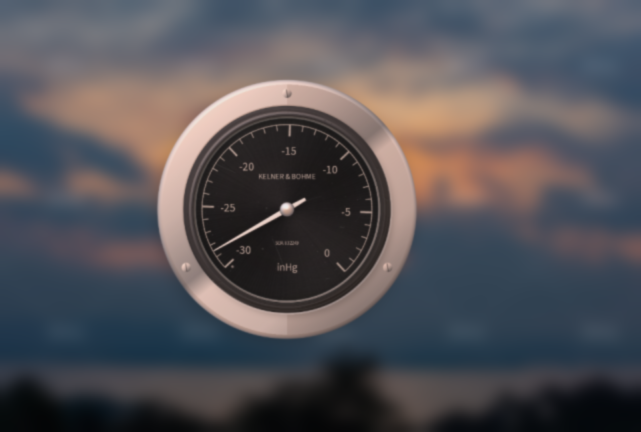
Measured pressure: -28.5; inHg
